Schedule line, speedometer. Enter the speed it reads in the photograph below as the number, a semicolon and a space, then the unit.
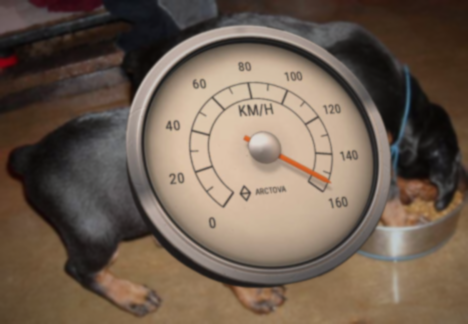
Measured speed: 155; km/h
